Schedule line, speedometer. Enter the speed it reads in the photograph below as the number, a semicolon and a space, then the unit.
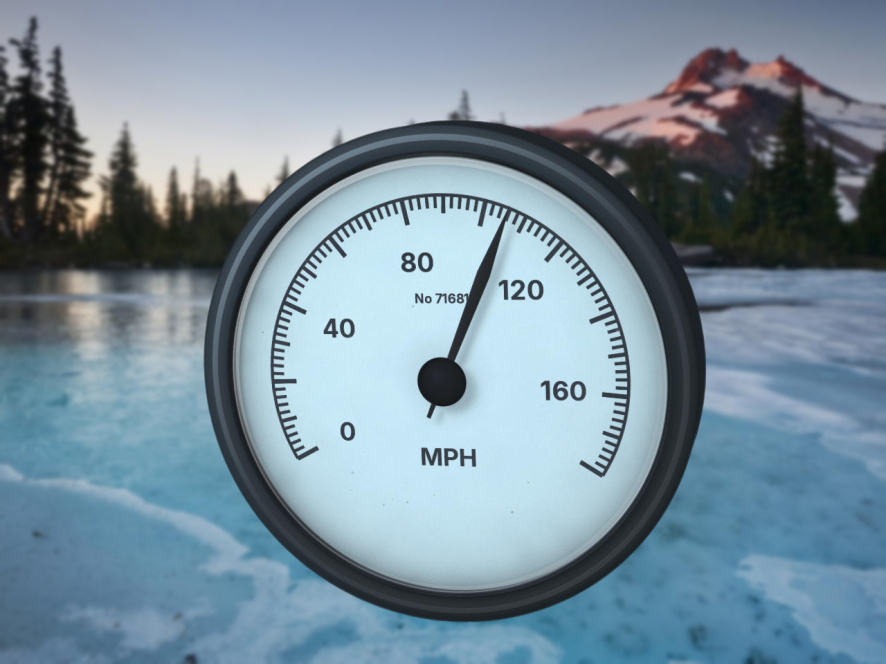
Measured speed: 106; mph
